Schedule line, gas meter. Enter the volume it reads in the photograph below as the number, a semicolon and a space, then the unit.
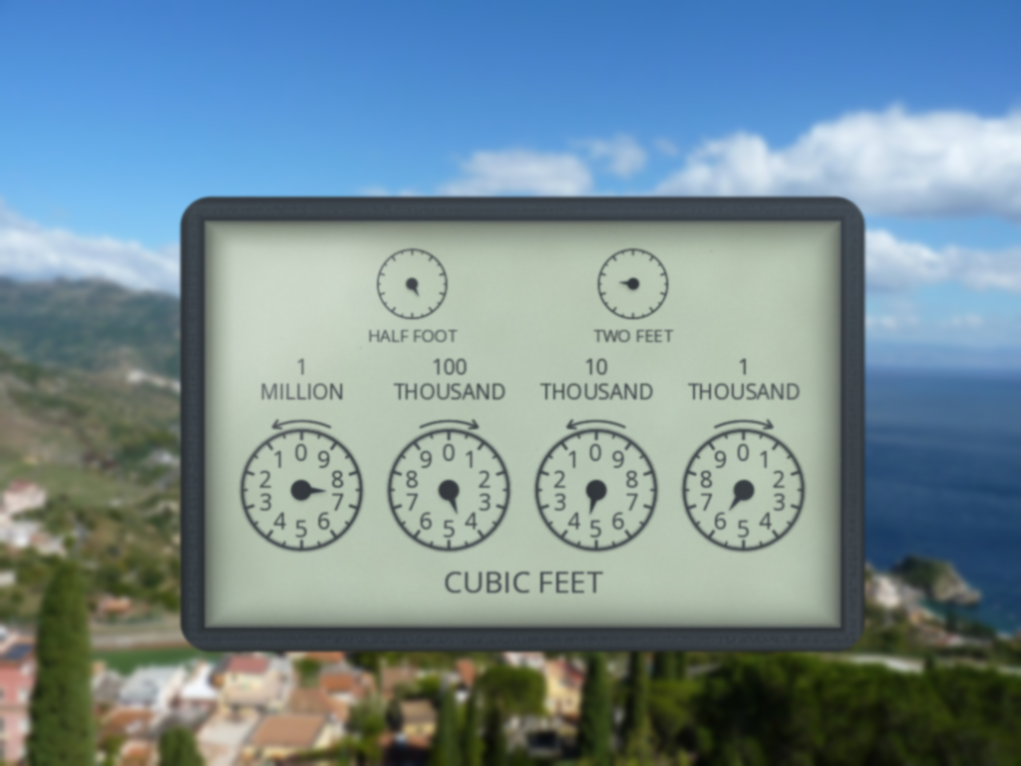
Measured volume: 744600; ft³
